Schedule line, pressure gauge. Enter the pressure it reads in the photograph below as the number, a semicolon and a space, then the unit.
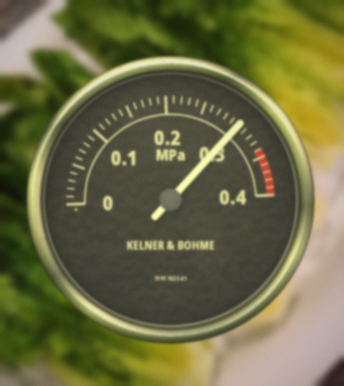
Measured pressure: 0.3; MPa
